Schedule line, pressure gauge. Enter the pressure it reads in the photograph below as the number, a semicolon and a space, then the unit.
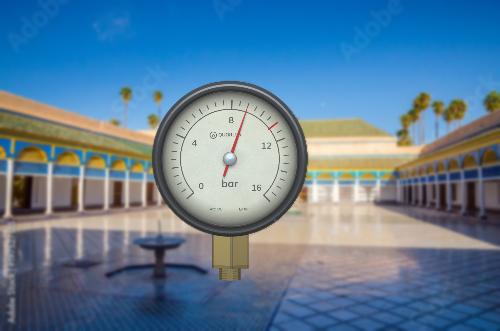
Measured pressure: 9; bar
